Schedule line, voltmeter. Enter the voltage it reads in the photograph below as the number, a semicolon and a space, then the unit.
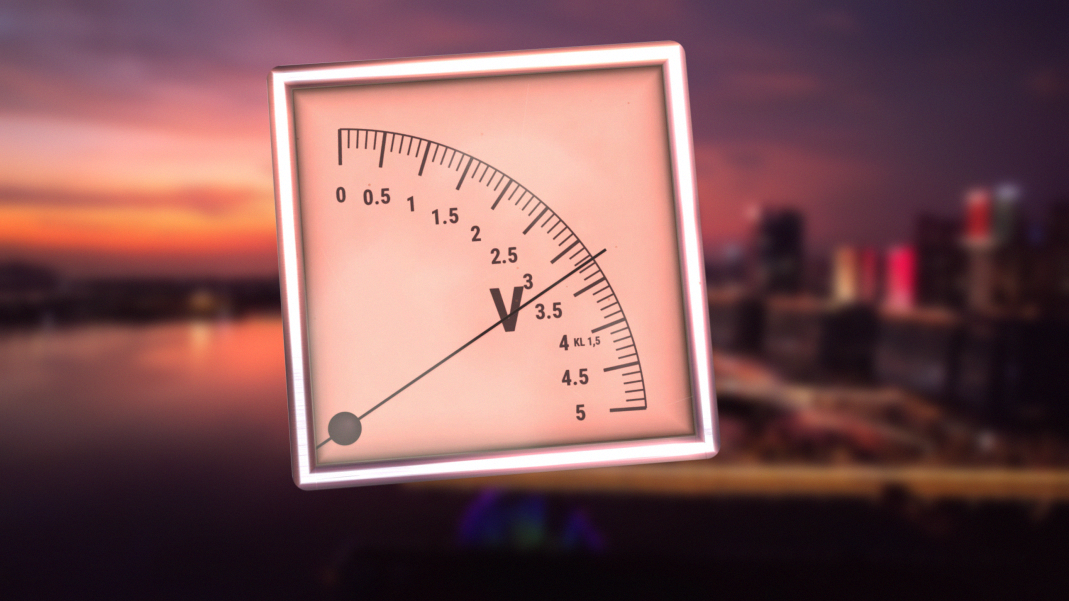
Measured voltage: 3.25; V
